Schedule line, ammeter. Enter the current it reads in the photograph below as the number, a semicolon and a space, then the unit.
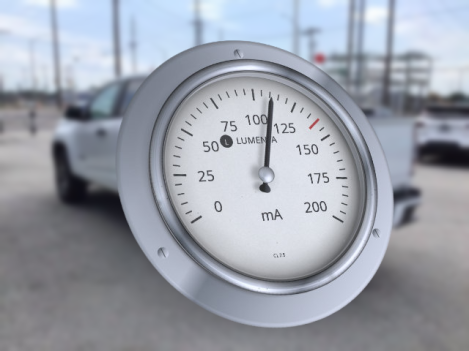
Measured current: 110; mA
